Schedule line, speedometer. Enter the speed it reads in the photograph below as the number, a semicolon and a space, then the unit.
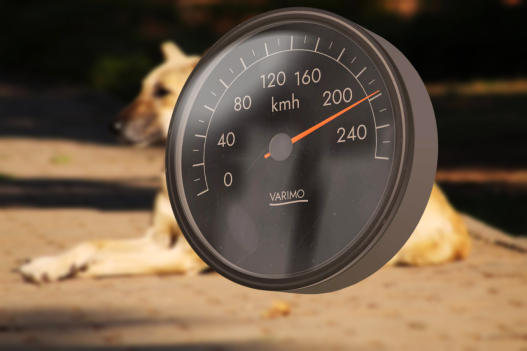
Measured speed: 220; km/h
